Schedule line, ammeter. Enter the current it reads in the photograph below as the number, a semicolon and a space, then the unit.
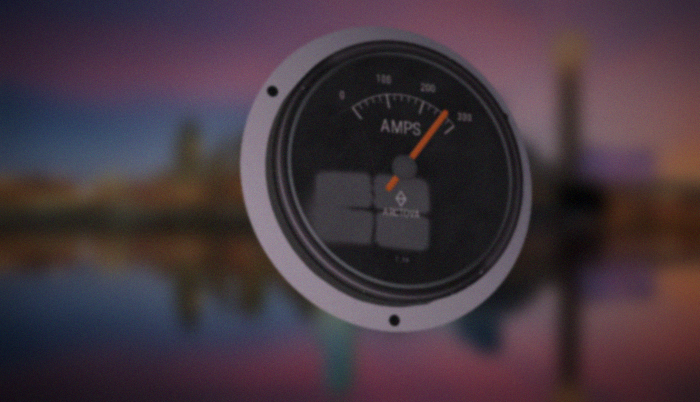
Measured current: 260; A
